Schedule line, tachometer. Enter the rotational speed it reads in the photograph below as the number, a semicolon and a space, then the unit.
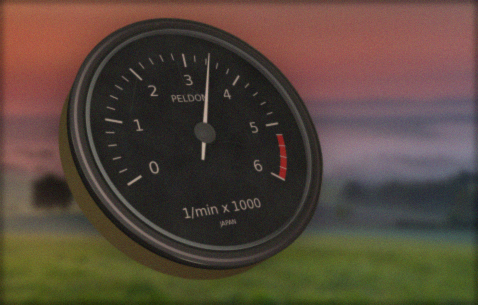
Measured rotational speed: 3400; rpm
